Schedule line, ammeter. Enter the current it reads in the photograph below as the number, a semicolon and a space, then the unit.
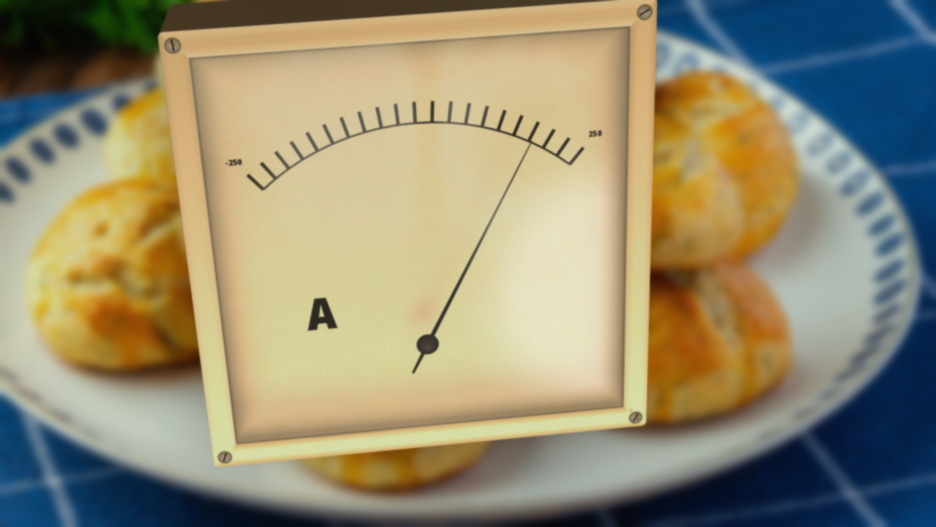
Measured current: 175; A
